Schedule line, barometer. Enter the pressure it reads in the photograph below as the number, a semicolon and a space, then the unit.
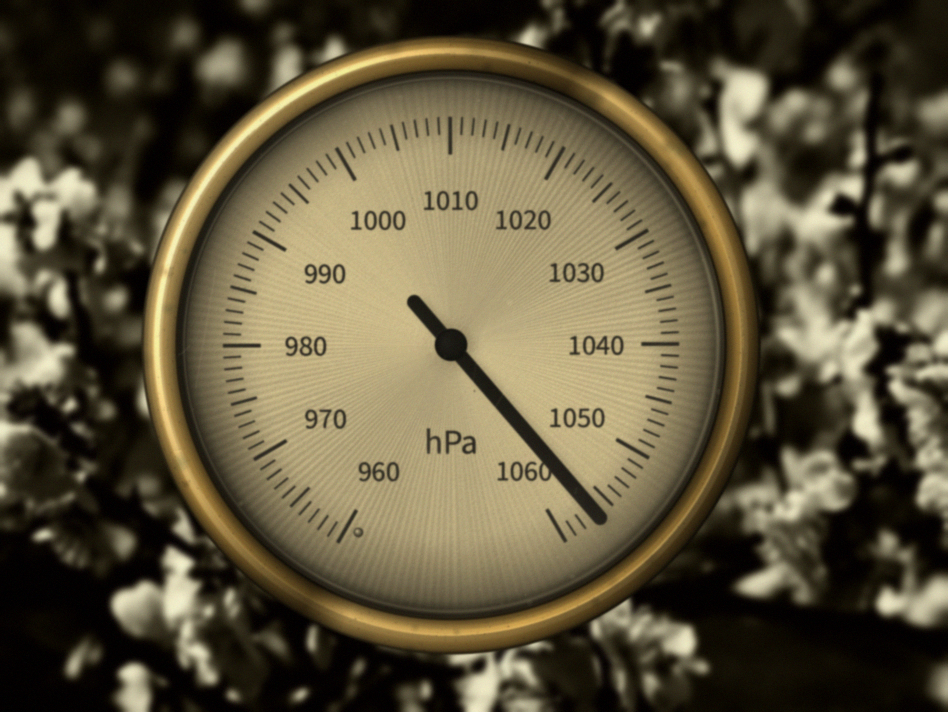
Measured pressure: 1056.5; hPa
